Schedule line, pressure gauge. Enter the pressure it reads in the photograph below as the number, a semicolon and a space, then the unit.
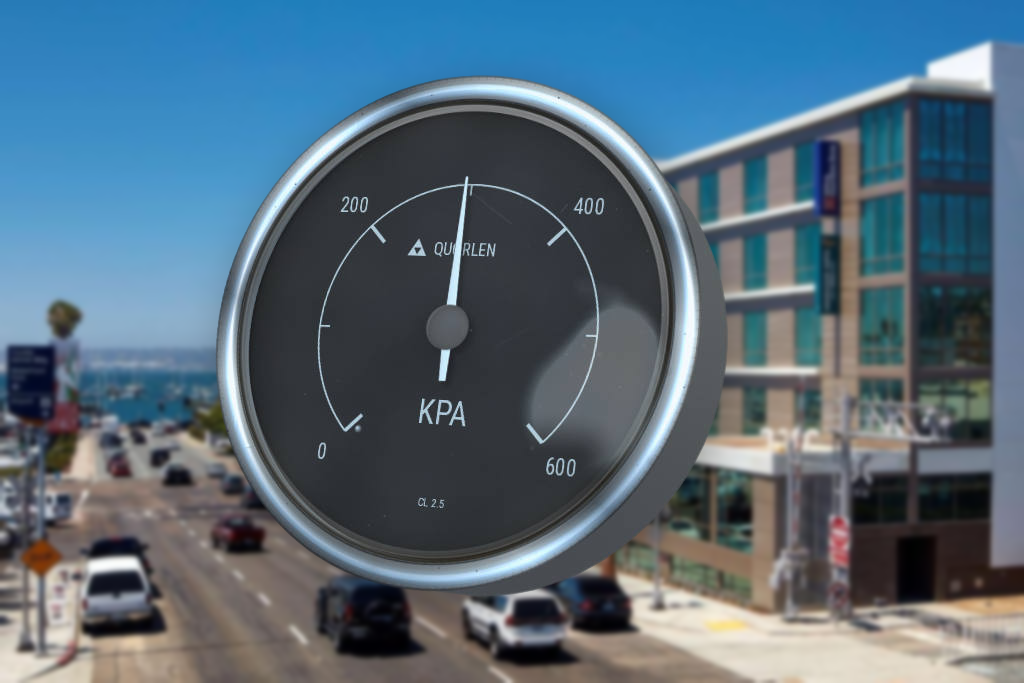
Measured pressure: 300; kPa
